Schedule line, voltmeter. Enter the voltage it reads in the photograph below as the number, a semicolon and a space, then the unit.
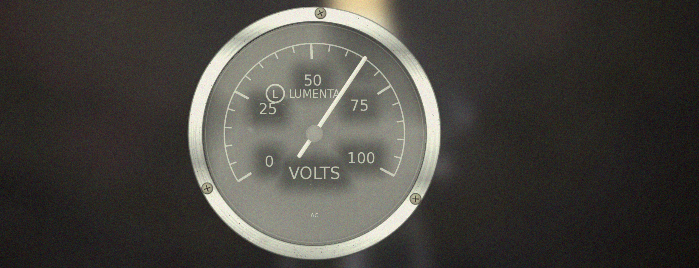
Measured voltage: 65; V
